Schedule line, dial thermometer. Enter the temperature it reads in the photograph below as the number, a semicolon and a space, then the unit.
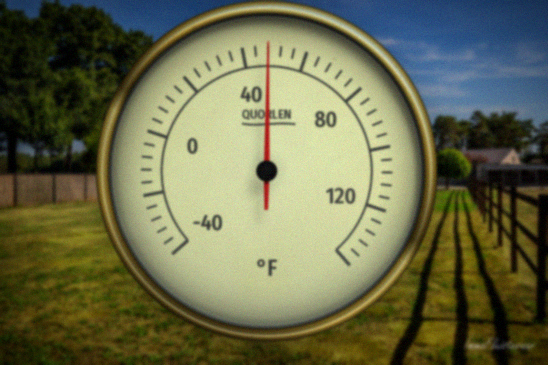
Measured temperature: 48; °F
